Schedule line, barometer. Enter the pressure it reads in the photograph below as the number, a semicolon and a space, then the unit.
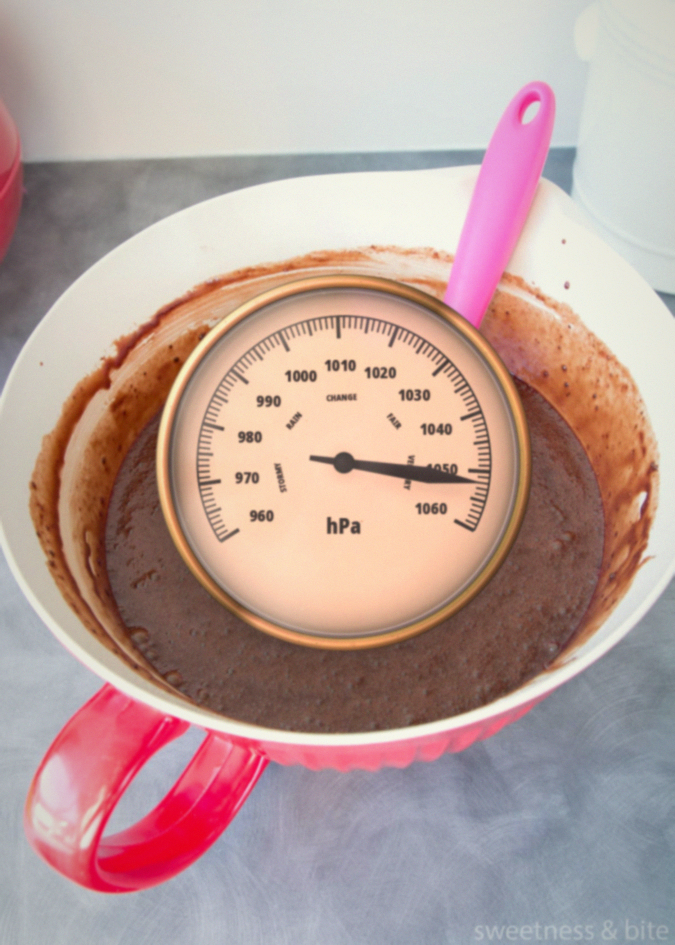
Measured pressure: 1052; hPa
